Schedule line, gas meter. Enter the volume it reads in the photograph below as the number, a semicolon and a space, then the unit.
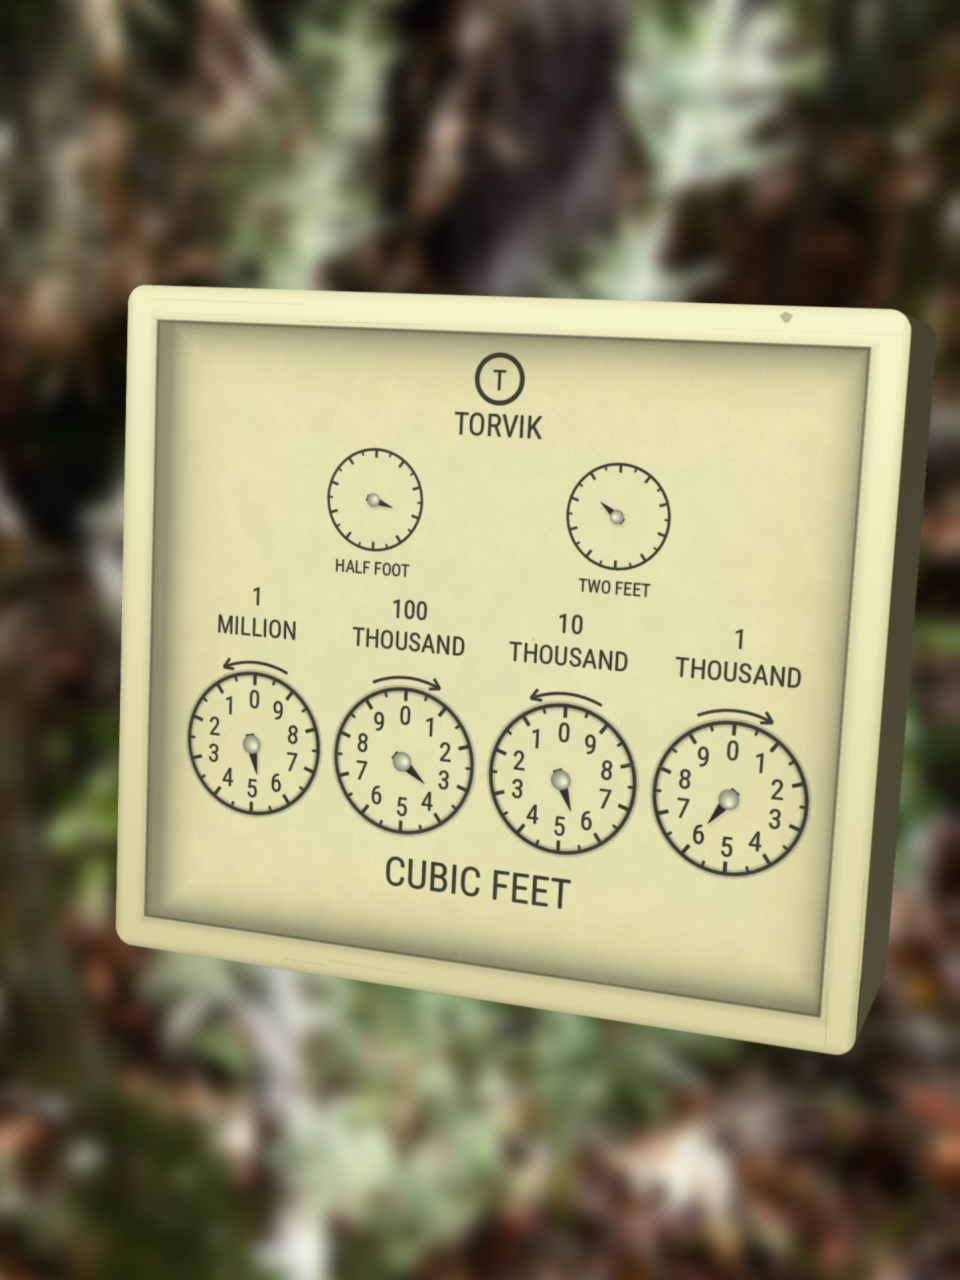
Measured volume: 535600; ft³
